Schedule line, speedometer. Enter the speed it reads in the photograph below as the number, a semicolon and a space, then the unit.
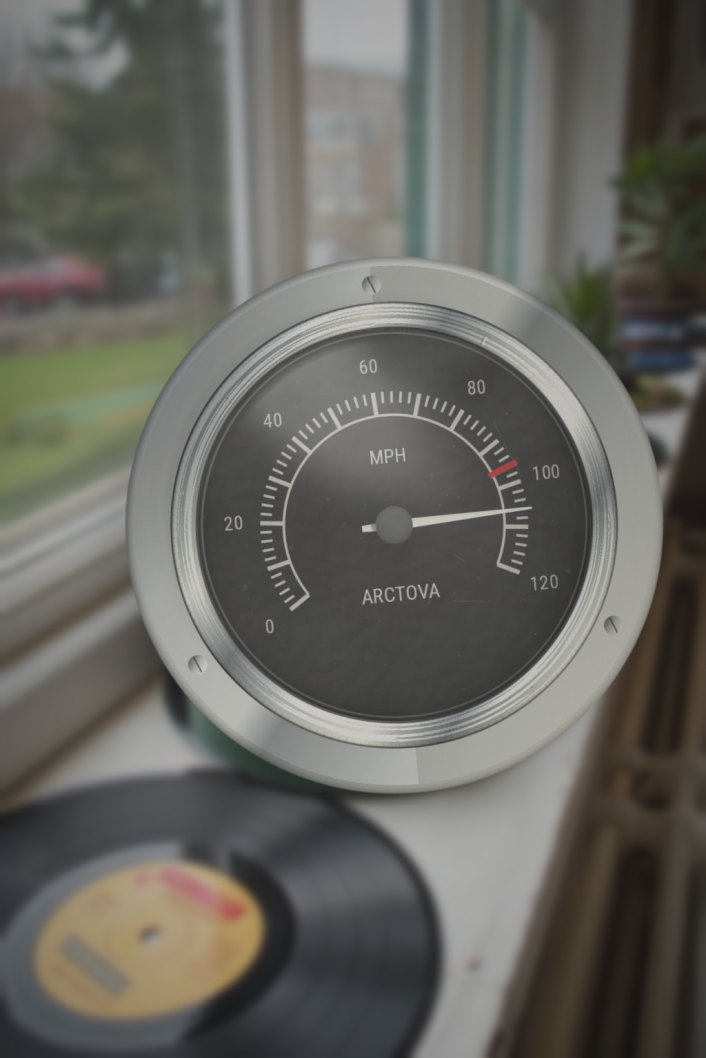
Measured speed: 106; mph
